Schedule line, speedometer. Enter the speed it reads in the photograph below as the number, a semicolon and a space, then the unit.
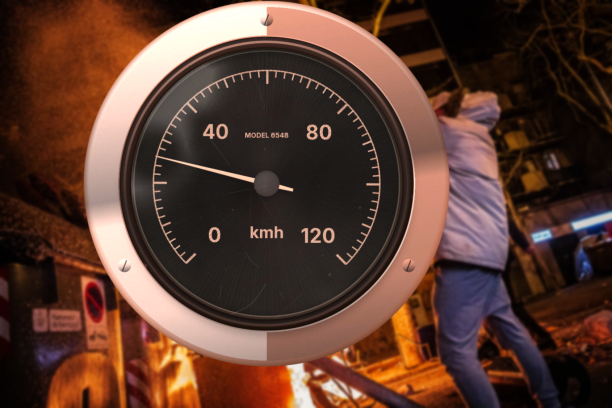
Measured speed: 26; km/h
